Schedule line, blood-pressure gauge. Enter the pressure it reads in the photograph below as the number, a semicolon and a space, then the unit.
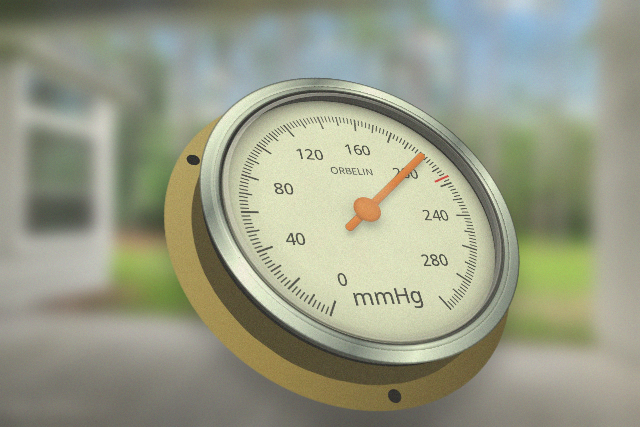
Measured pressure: 200; mmHg
